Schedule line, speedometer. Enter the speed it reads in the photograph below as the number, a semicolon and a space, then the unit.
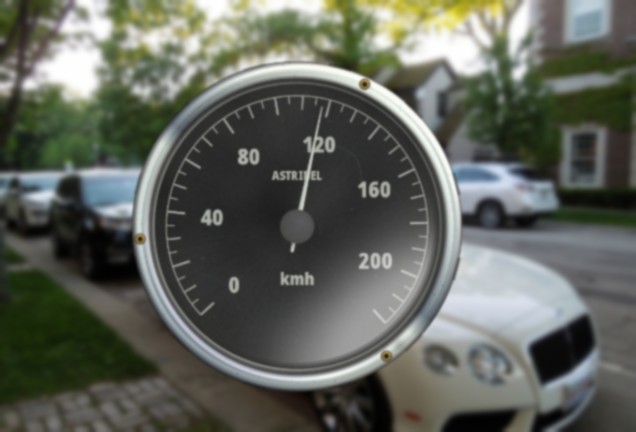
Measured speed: 117.5; km/h
